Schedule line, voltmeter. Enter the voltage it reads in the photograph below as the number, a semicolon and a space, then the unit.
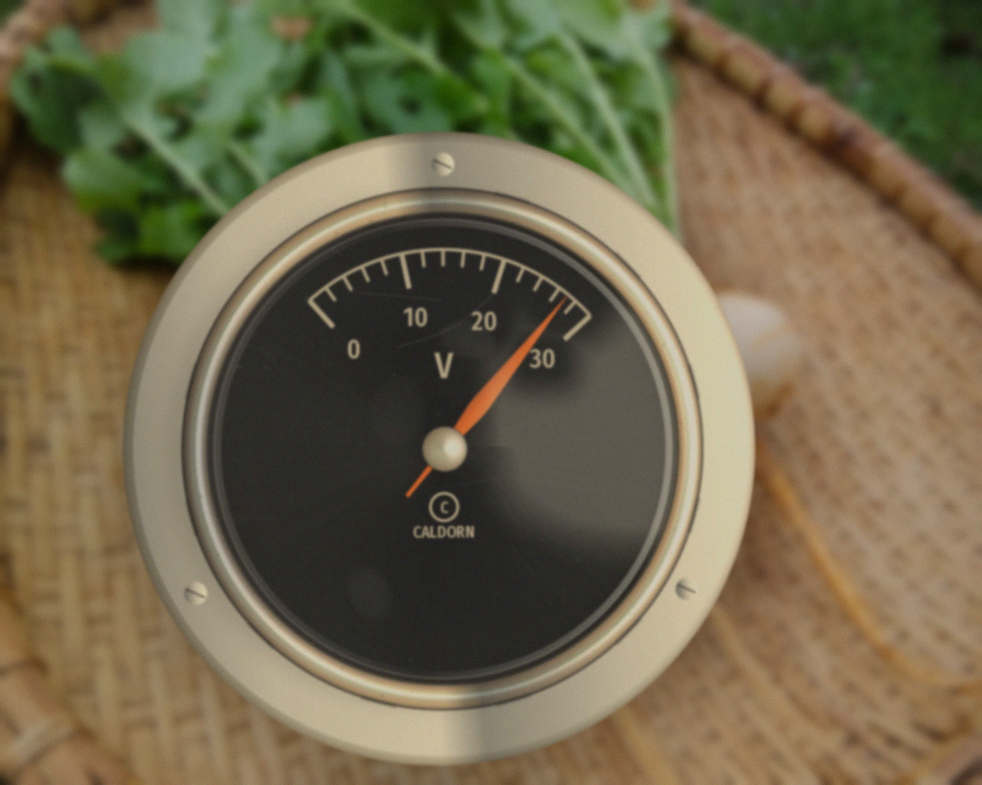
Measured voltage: 27; V
